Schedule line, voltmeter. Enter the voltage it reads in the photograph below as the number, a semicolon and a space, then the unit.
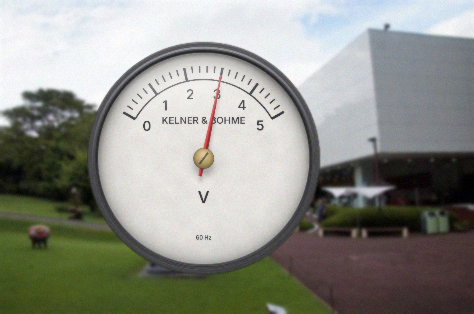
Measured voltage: 3; V
